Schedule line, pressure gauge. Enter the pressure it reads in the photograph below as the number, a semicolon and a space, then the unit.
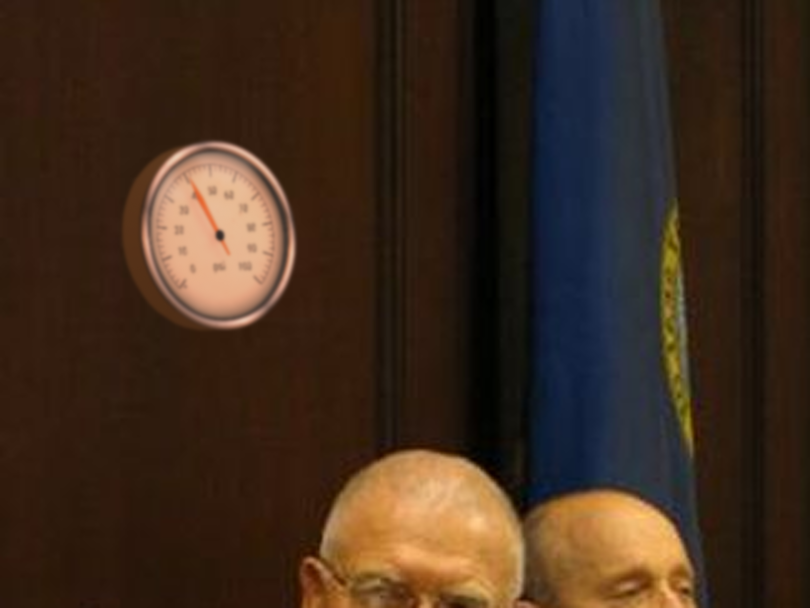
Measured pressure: 40; psi
